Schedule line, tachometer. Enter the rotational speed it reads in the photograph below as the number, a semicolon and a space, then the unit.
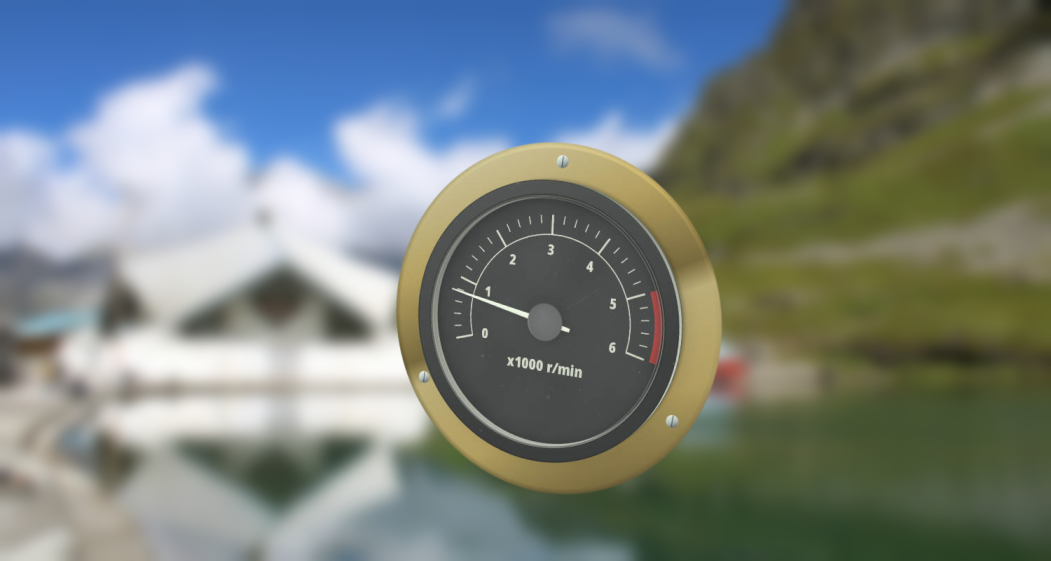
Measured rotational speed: 800; rpm
